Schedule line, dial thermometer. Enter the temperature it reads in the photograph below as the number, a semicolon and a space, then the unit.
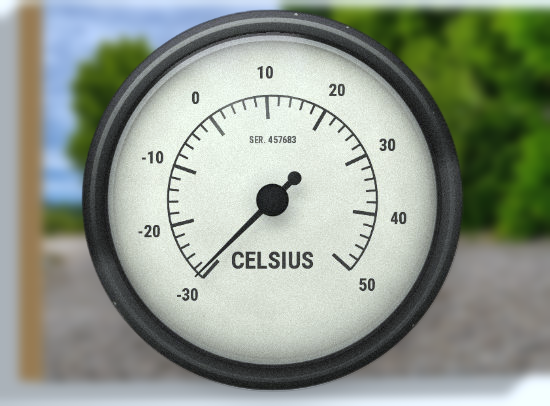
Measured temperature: -29; °C
